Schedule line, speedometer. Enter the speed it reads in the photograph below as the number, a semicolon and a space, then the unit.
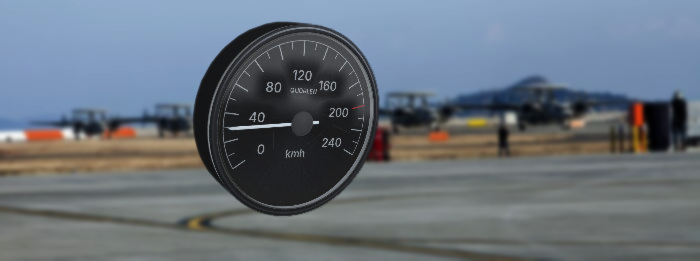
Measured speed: 30; km/h
